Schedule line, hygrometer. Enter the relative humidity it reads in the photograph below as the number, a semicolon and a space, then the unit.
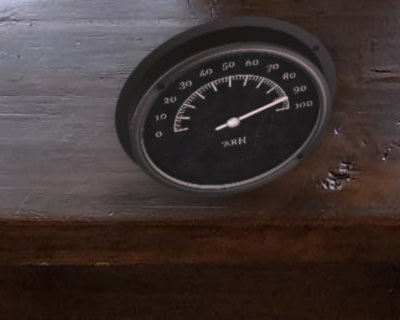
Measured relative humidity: 90; %
